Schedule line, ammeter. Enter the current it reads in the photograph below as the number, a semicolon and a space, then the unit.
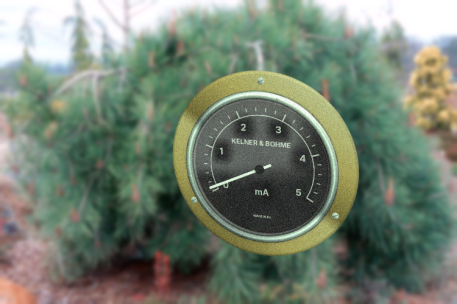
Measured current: 0.1; mA
